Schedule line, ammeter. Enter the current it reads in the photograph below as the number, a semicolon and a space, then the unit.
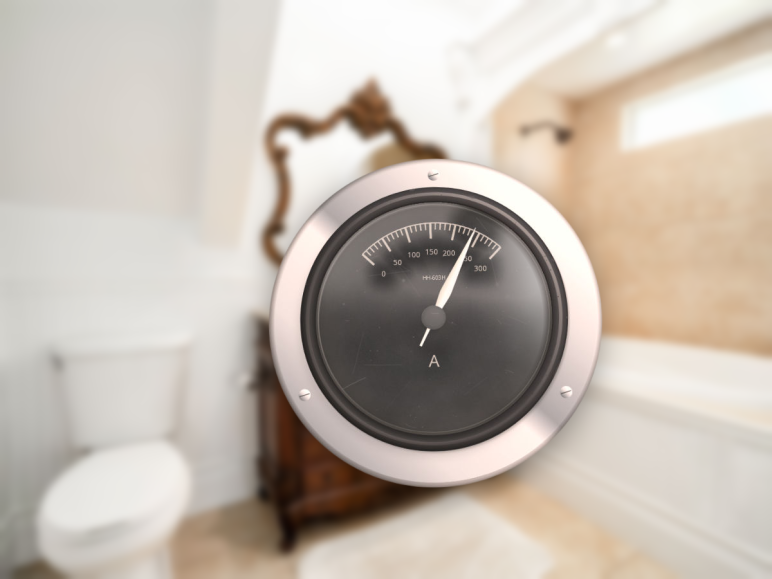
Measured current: 240; A
